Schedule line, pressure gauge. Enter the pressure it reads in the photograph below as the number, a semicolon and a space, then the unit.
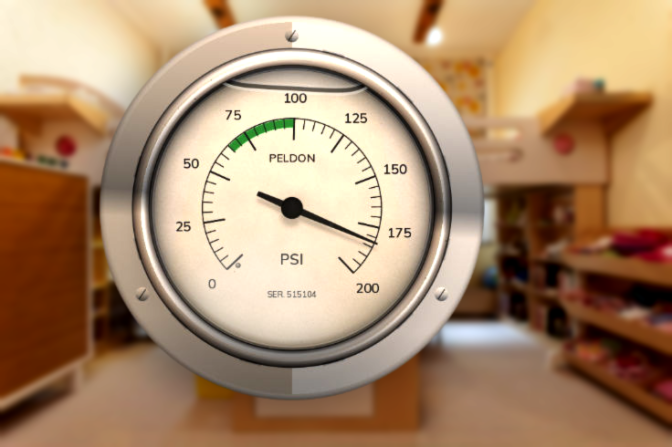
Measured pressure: 182.5; psi
